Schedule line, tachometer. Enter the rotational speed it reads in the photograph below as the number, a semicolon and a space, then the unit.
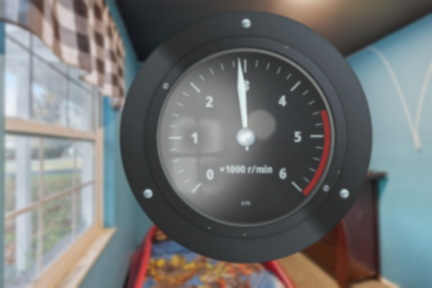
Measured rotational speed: 2900; rpm
